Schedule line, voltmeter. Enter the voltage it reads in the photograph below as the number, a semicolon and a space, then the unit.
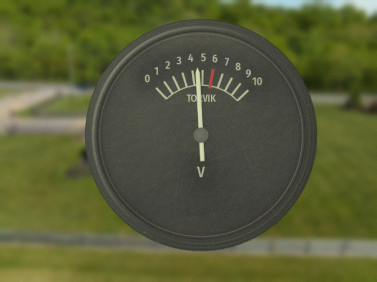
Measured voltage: 4.5; V
